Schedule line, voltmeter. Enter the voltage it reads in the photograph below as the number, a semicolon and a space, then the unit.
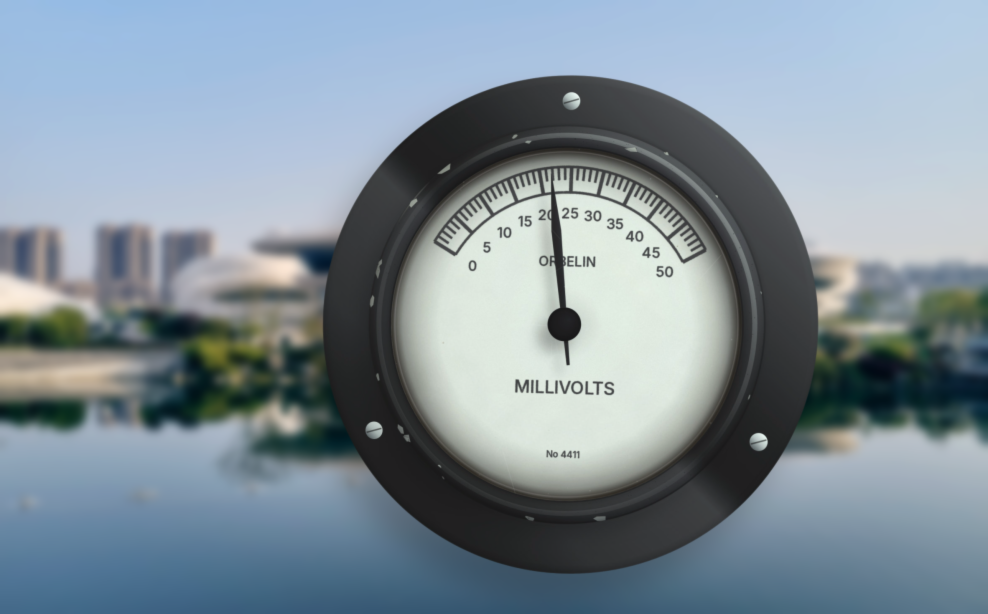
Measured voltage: 22; mV
